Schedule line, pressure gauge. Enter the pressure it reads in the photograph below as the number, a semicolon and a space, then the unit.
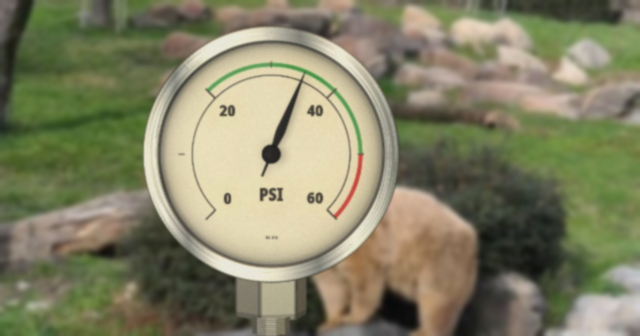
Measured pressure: 35; psi
